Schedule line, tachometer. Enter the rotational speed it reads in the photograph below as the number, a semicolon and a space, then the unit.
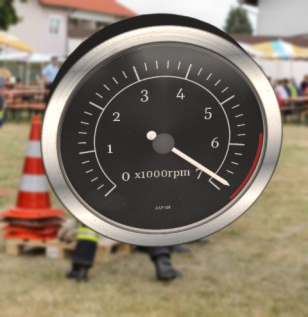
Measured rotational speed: 6800; rpm
